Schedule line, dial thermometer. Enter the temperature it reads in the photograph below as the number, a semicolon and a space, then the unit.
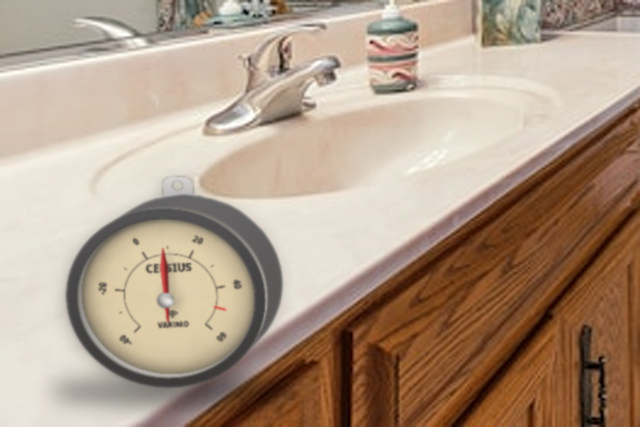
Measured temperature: 10; °C
